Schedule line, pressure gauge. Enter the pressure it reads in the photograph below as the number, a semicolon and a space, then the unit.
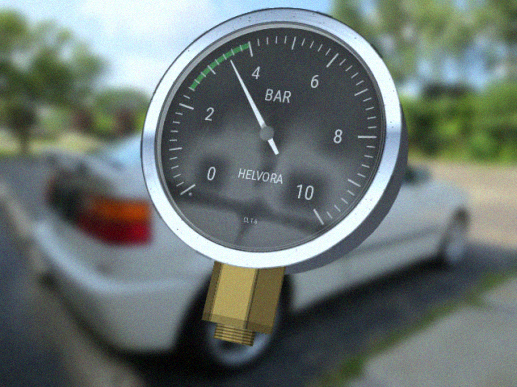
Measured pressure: 3.5; bar
